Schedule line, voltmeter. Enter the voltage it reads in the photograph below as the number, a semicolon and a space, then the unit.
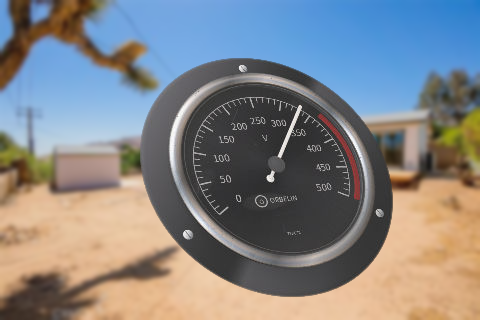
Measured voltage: 330; V
